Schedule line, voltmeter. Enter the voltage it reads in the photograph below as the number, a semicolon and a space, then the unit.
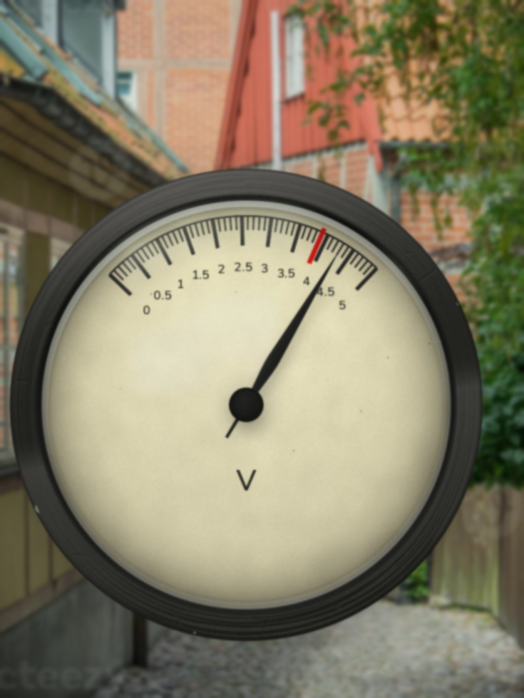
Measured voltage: 4.3; V
